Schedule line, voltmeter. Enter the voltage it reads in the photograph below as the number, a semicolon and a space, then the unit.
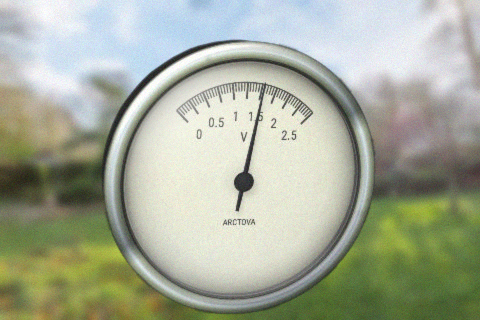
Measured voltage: 1.5; V
